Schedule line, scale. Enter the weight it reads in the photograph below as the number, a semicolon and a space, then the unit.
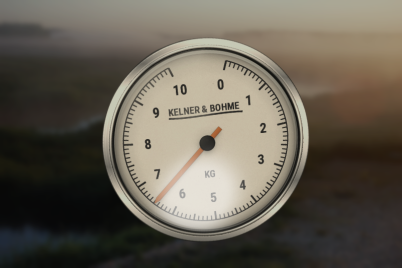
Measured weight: 6.5; kg
